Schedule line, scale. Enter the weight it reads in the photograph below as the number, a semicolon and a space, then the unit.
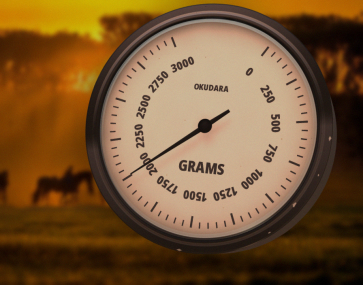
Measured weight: 2000; g
